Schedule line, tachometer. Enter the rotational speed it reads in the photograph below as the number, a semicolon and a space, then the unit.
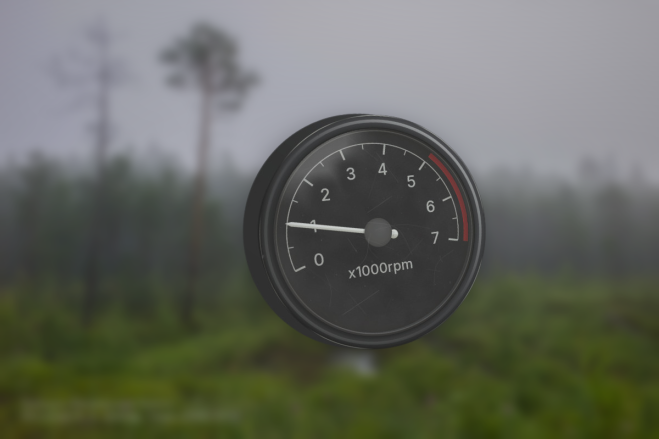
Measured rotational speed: 1000; rpm
